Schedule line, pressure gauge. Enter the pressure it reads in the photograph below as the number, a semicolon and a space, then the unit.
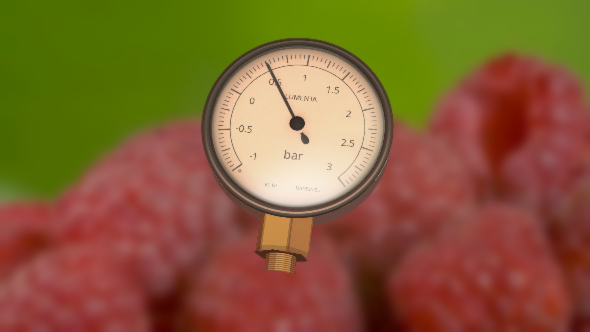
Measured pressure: 0.5; bar
